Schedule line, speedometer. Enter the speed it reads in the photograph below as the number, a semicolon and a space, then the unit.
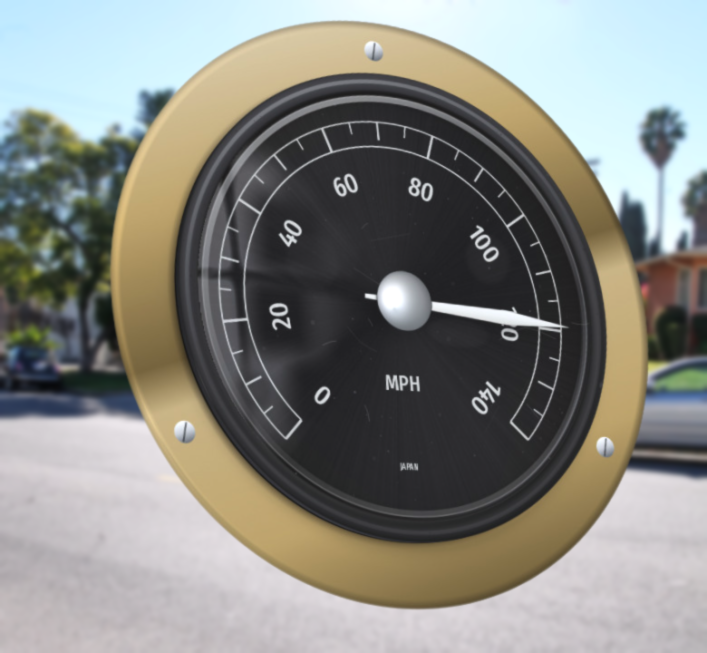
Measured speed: 120; mph
